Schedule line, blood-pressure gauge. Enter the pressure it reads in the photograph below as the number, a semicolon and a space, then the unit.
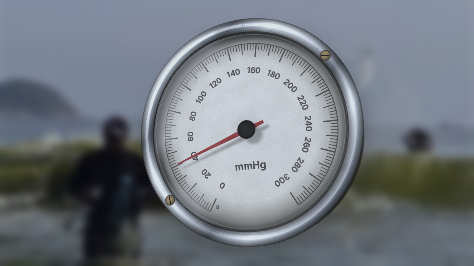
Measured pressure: 40; mmHg
